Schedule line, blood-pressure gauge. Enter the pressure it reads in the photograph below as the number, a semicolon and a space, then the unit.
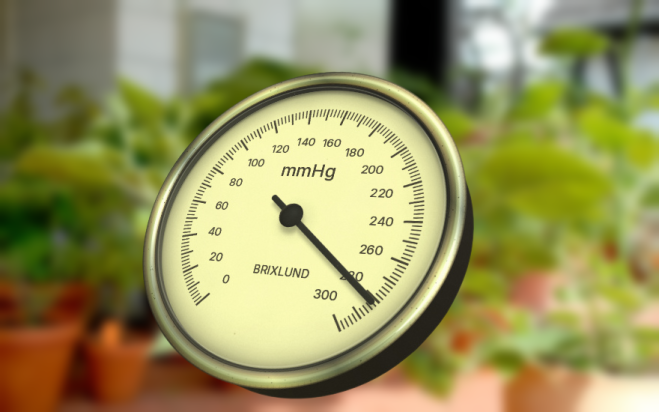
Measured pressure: 282; mmHg
